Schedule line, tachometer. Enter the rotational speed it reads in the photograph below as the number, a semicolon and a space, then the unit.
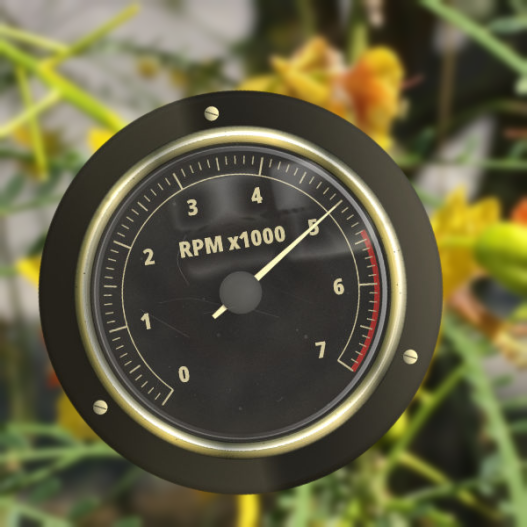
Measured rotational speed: 5000; rpm
